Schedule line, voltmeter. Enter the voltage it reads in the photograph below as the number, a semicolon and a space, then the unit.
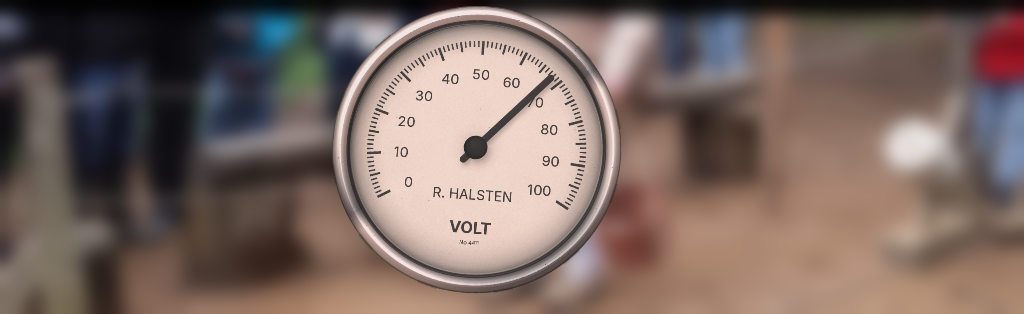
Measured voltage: 68; V
